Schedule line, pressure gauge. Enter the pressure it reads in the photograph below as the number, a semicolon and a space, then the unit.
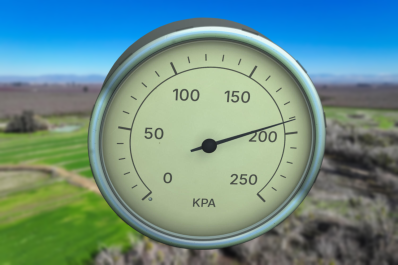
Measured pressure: 190; kPa
